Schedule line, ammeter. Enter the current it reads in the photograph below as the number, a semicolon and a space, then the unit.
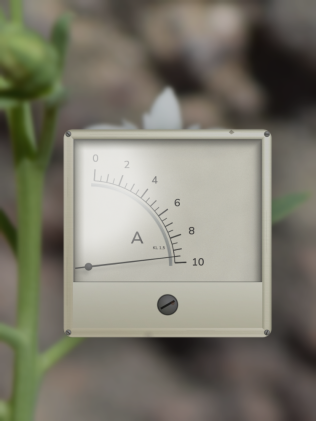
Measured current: 9.5; A
